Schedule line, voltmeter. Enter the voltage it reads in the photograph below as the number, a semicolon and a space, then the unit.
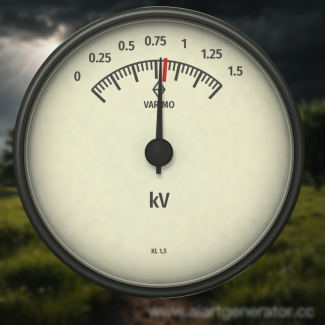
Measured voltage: 0.8; kV
